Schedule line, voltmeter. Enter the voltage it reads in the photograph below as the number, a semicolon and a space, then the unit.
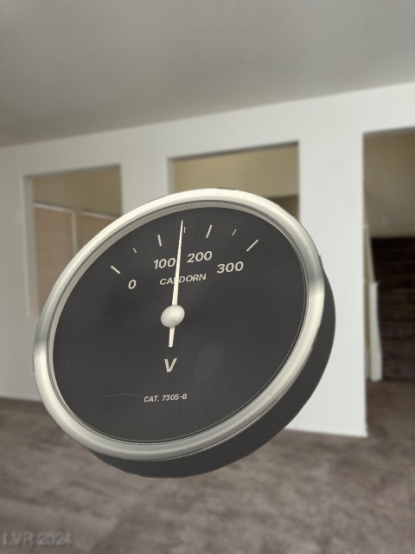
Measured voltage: 150; V
